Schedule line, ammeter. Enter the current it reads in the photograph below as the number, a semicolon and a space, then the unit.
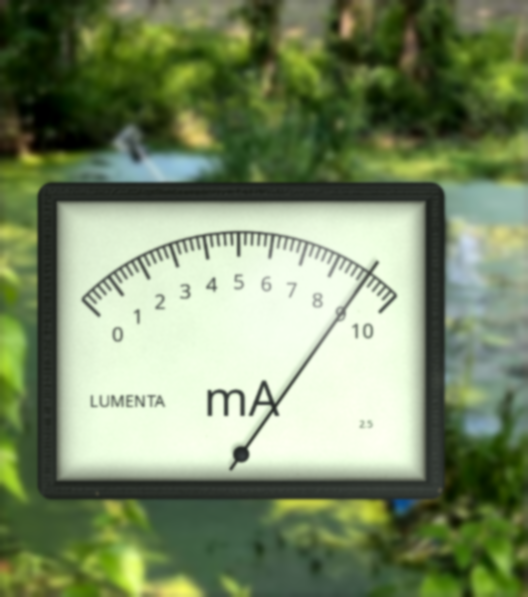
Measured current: 9; mA
